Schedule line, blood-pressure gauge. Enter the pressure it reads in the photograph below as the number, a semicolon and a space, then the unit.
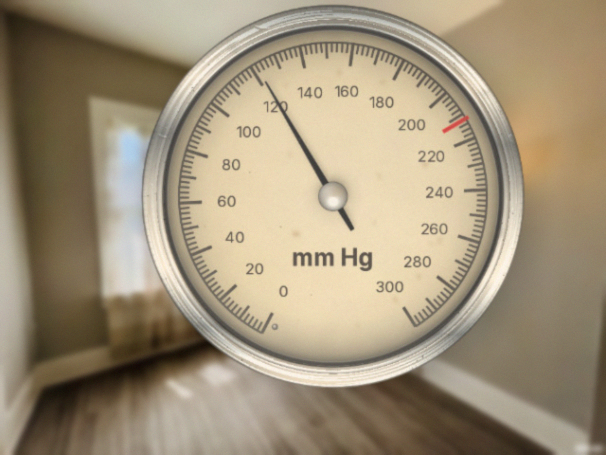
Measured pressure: 122; mmHg
